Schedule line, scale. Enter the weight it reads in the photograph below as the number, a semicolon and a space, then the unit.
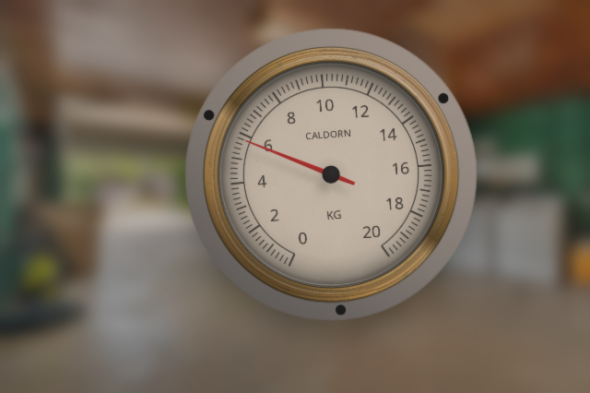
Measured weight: 5.8; kg
